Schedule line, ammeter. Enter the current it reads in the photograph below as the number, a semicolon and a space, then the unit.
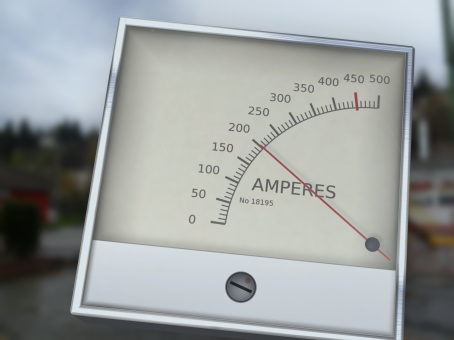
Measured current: 200; A
